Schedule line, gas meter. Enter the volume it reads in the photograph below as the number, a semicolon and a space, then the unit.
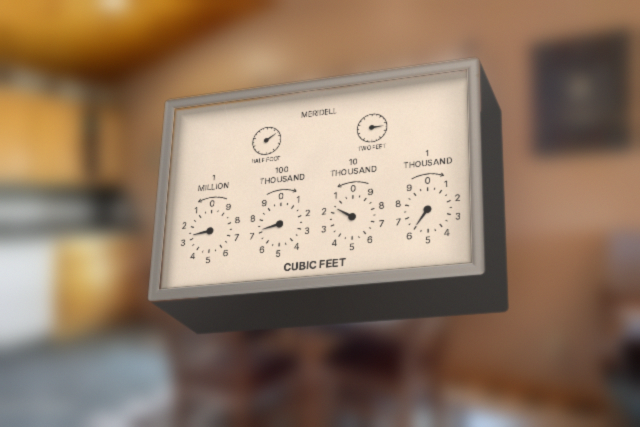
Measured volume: 271600; ft³
